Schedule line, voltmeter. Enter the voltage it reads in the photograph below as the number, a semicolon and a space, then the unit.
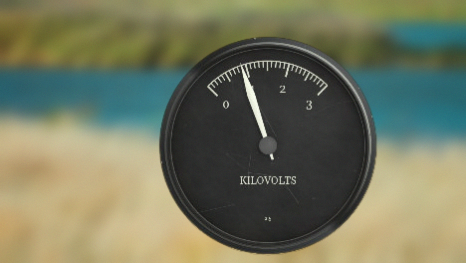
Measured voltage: 0.9; kV
